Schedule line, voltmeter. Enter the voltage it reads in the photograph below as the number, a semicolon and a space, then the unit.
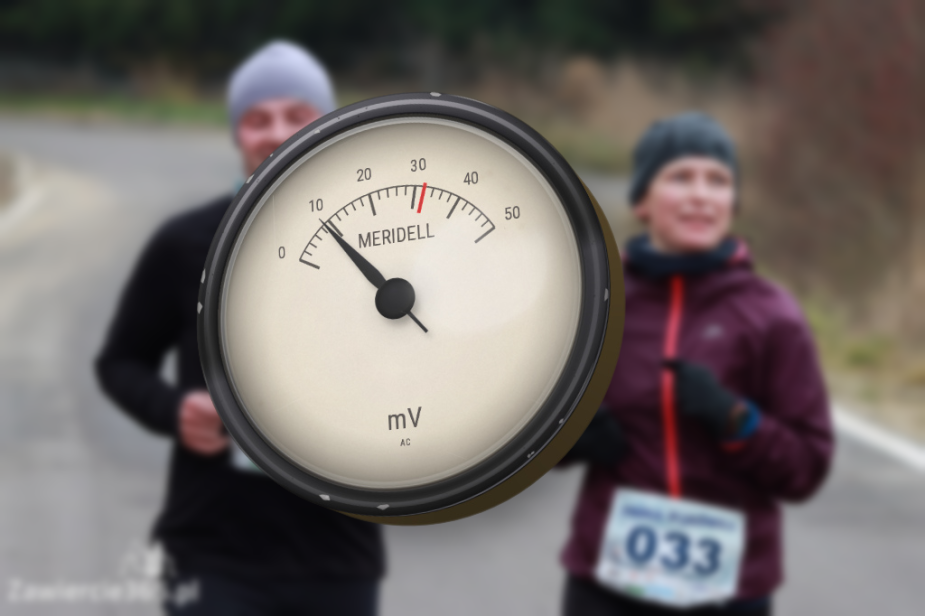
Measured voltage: 9; mV
